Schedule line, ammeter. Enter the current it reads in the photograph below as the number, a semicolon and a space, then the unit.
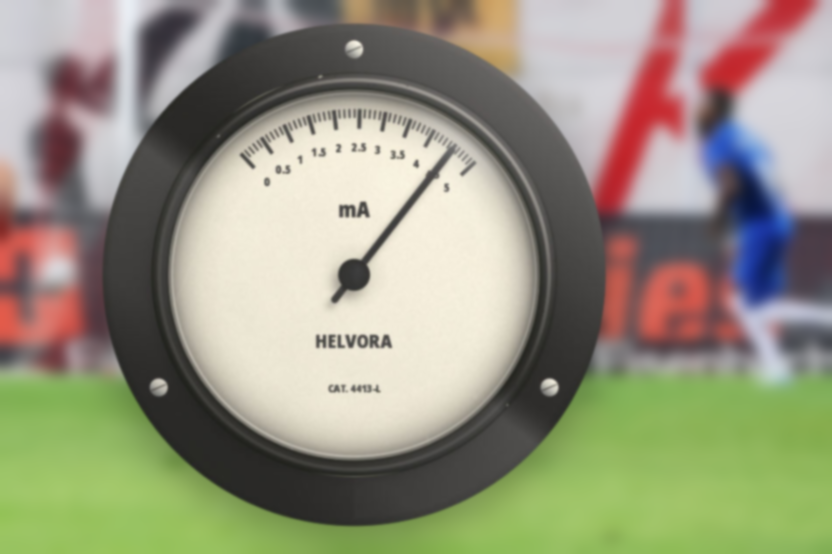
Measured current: 4.5; mA
